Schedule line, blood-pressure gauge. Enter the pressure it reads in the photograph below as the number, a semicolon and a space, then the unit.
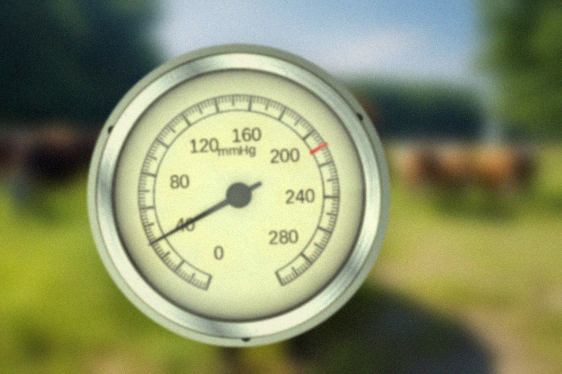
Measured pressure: 40; mmHg
